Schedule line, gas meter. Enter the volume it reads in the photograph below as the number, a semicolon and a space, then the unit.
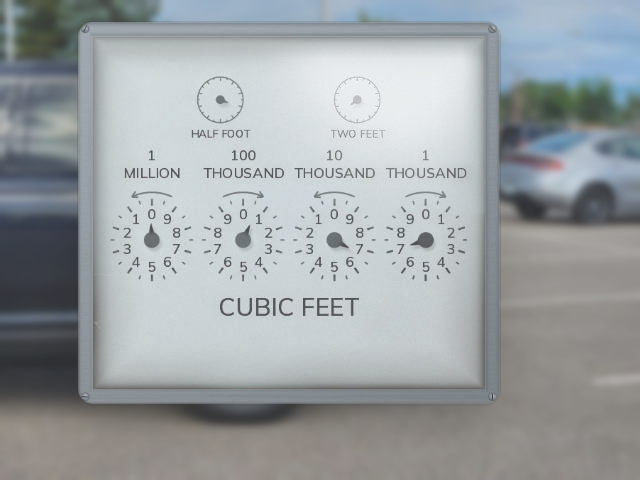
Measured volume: 6700; ft³
